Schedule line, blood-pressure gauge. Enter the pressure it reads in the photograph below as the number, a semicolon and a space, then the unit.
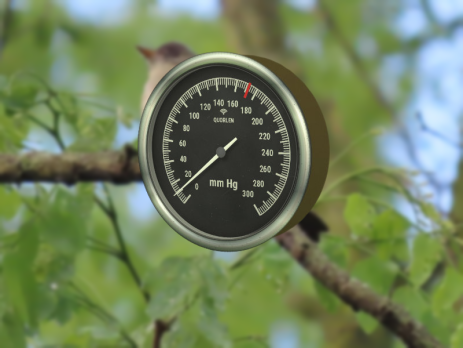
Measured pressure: 10; mmHg
